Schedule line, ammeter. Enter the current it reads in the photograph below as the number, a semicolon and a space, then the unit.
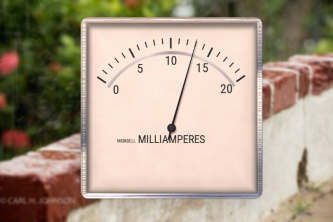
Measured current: 13; mA
